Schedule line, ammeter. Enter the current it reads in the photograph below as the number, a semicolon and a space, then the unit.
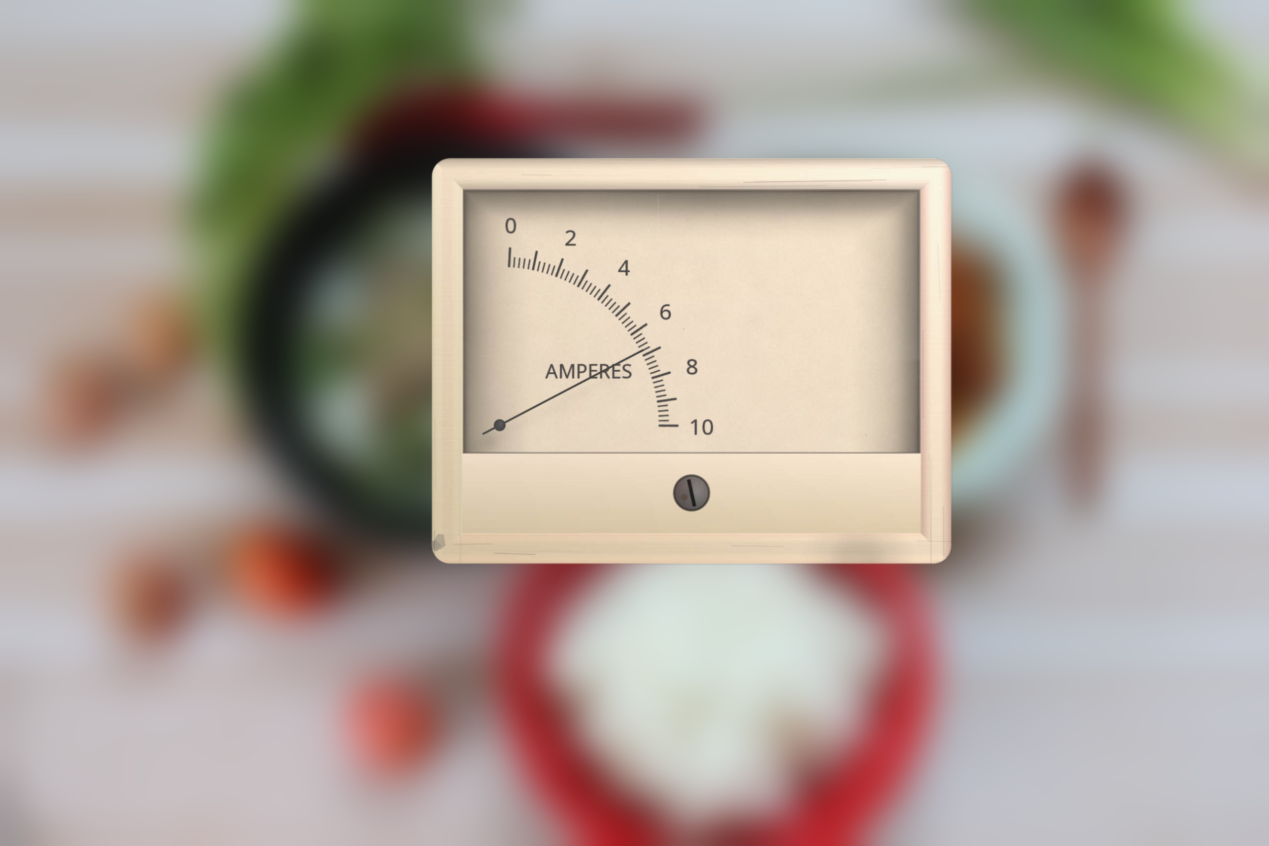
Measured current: 6.8; A
